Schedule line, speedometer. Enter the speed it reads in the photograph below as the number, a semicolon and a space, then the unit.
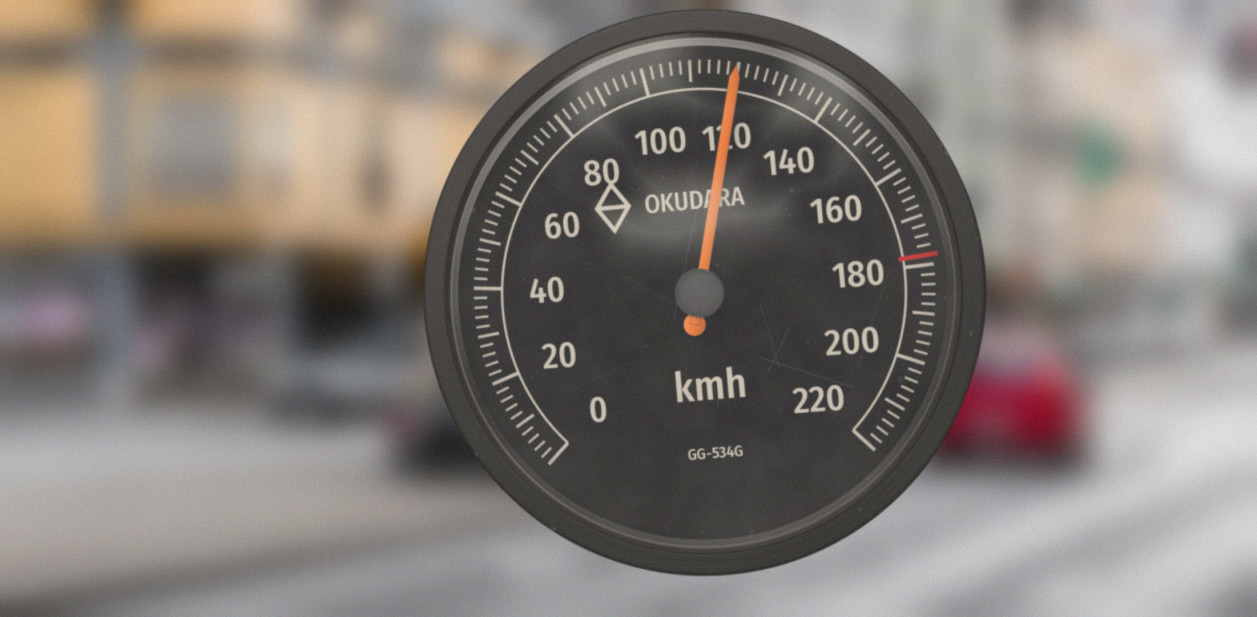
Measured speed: 120; km/h
